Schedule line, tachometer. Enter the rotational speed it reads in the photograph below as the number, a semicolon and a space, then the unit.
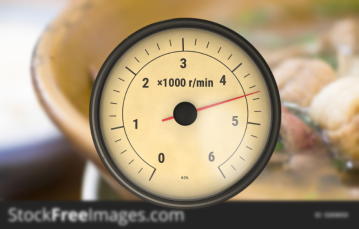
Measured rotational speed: 4500; rpm
